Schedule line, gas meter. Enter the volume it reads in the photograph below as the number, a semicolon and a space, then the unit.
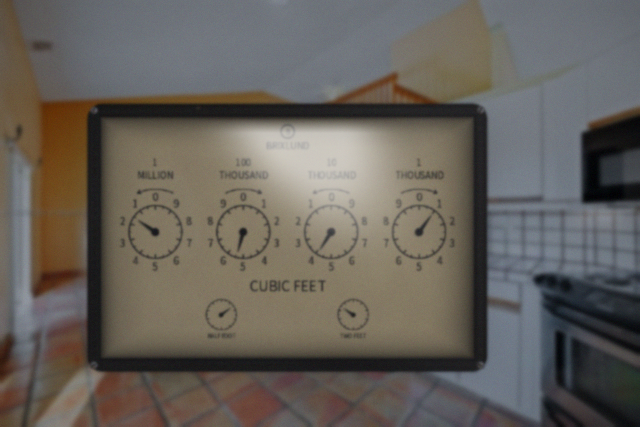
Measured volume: 154100; ft³
